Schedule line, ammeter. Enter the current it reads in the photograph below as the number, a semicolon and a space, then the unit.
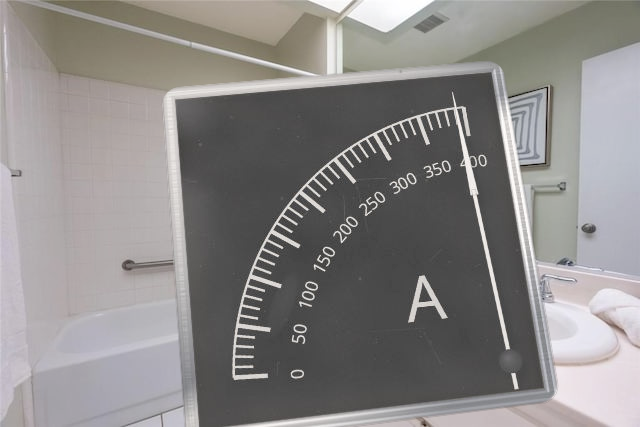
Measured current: 390; A
